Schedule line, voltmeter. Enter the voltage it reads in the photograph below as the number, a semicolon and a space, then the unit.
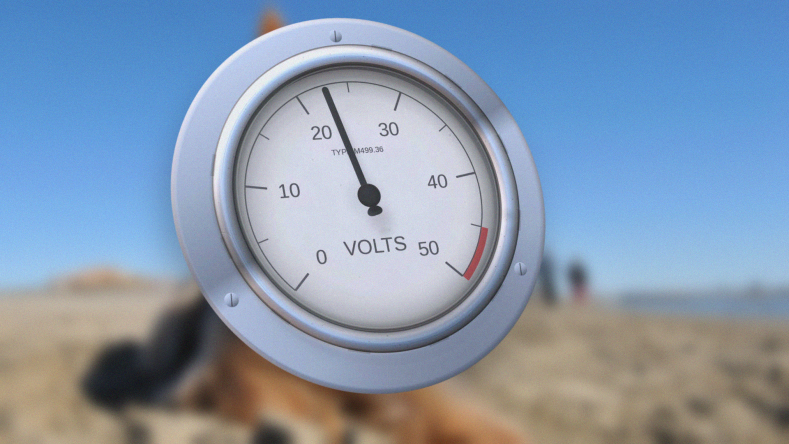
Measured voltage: 22.5; V
